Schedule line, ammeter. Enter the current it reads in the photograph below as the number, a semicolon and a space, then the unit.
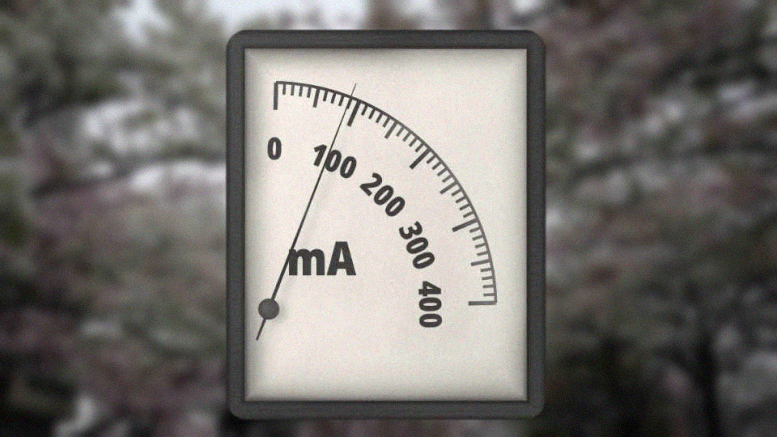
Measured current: 90; mA
